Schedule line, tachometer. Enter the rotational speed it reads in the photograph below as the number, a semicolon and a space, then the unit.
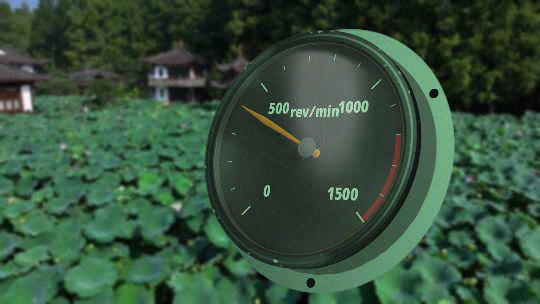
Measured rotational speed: 400; rpm
